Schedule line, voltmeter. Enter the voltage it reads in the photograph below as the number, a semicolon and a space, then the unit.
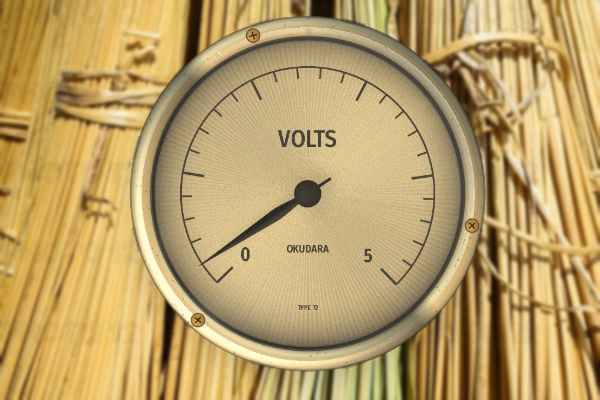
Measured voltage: 0.2; V
